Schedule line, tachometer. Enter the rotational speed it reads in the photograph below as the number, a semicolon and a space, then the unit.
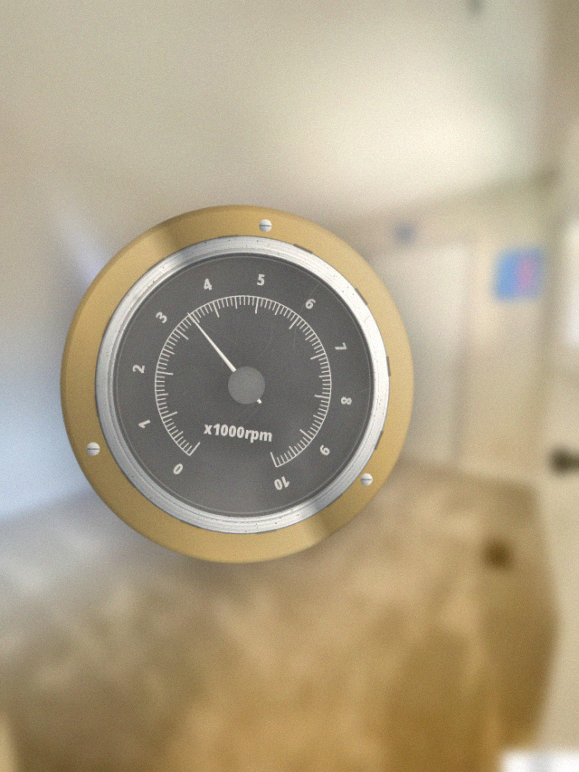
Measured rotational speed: 3400; rpm
